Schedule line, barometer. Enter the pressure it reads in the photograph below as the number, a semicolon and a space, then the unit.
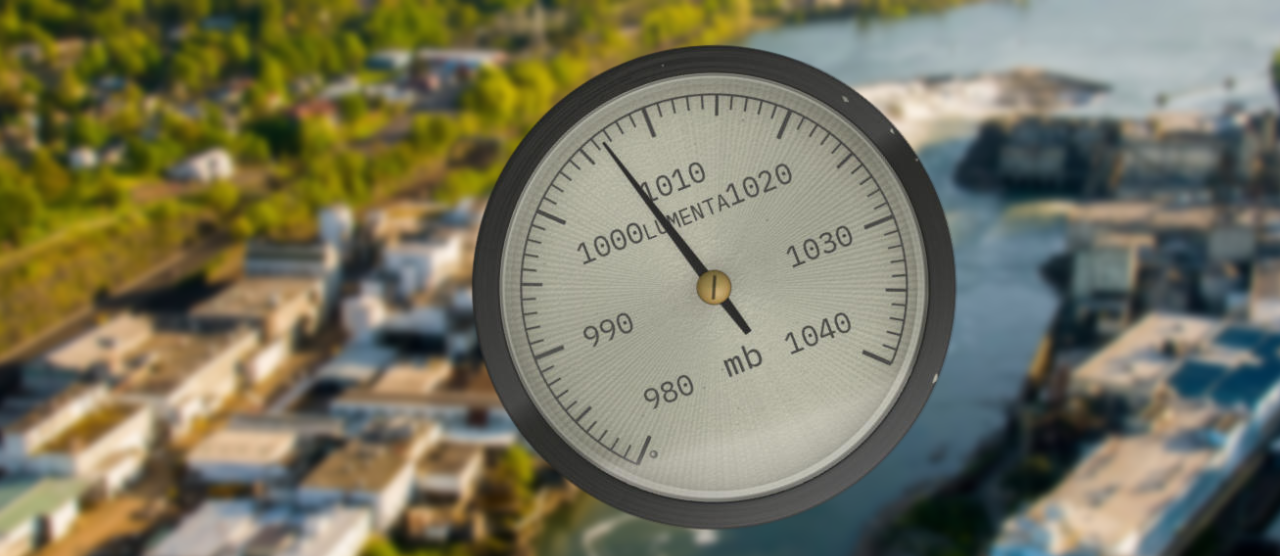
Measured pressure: 1006.5; mbar
